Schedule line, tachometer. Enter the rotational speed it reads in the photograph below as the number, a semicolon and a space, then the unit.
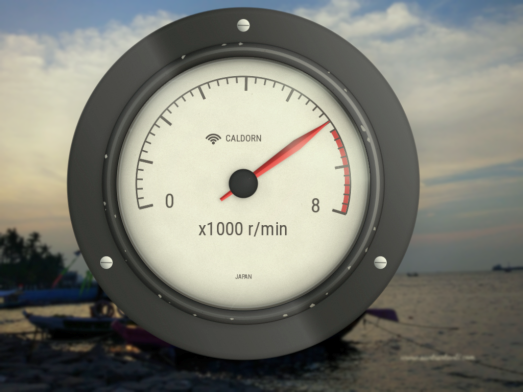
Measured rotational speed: 6000; rpm
